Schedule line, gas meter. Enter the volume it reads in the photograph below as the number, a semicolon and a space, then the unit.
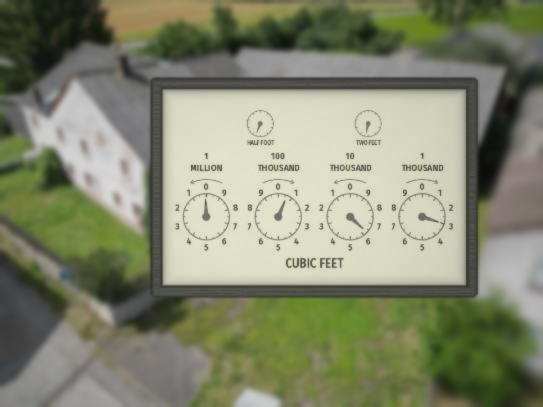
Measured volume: 6300; ft³
